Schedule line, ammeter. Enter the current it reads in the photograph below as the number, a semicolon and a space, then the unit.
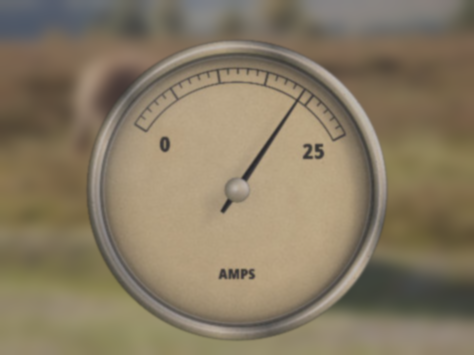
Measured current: 19; A
